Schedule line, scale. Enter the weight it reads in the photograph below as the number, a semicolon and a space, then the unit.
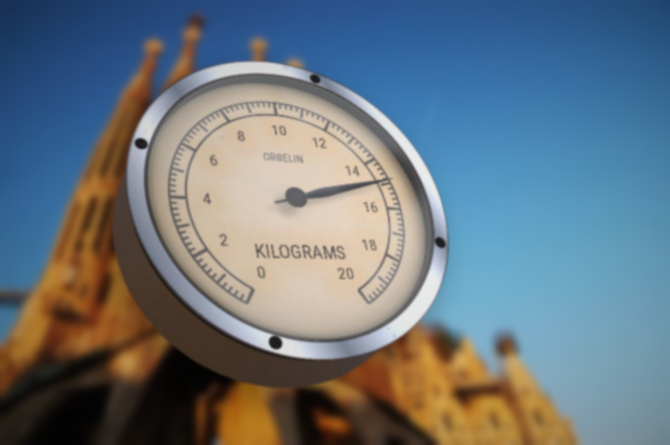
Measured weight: 15; kg
